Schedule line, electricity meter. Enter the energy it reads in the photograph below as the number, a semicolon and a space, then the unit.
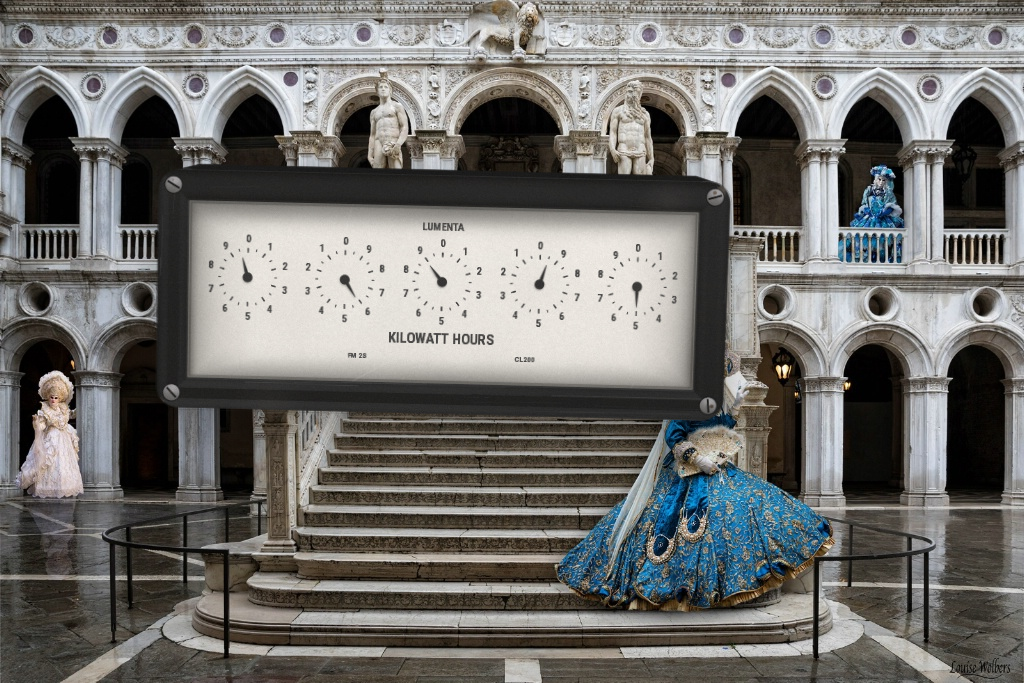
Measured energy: 95895; kWh
